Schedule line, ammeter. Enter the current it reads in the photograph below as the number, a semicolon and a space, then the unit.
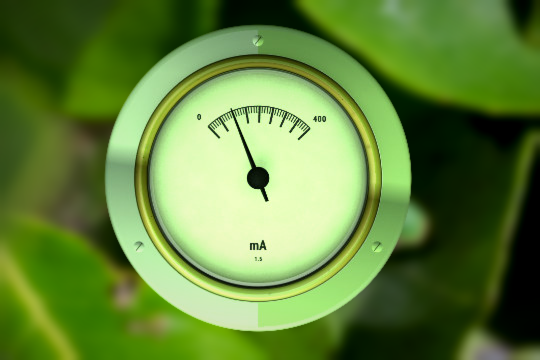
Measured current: 100; mA
